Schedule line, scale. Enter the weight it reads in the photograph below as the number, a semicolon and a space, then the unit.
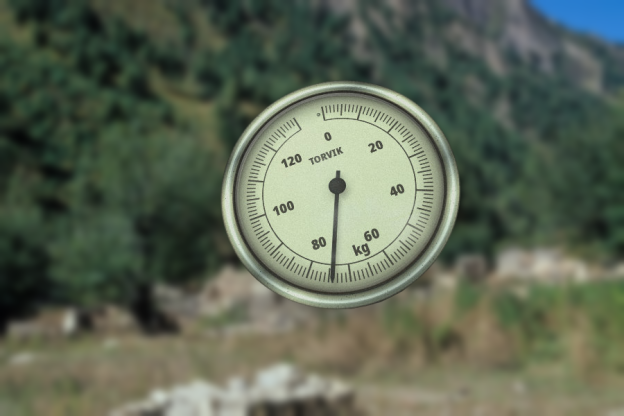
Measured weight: 74; kg
